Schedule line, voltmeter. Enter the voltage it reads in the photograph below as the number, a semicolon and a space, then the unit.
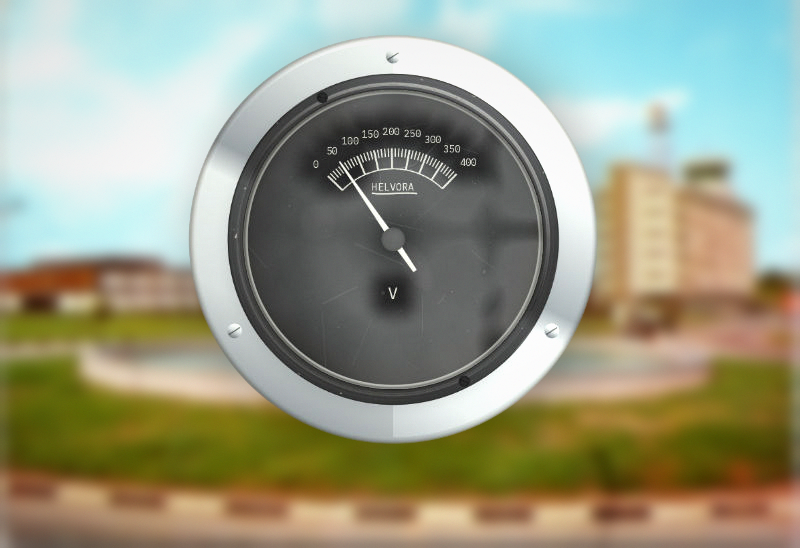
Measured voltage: 50; V
